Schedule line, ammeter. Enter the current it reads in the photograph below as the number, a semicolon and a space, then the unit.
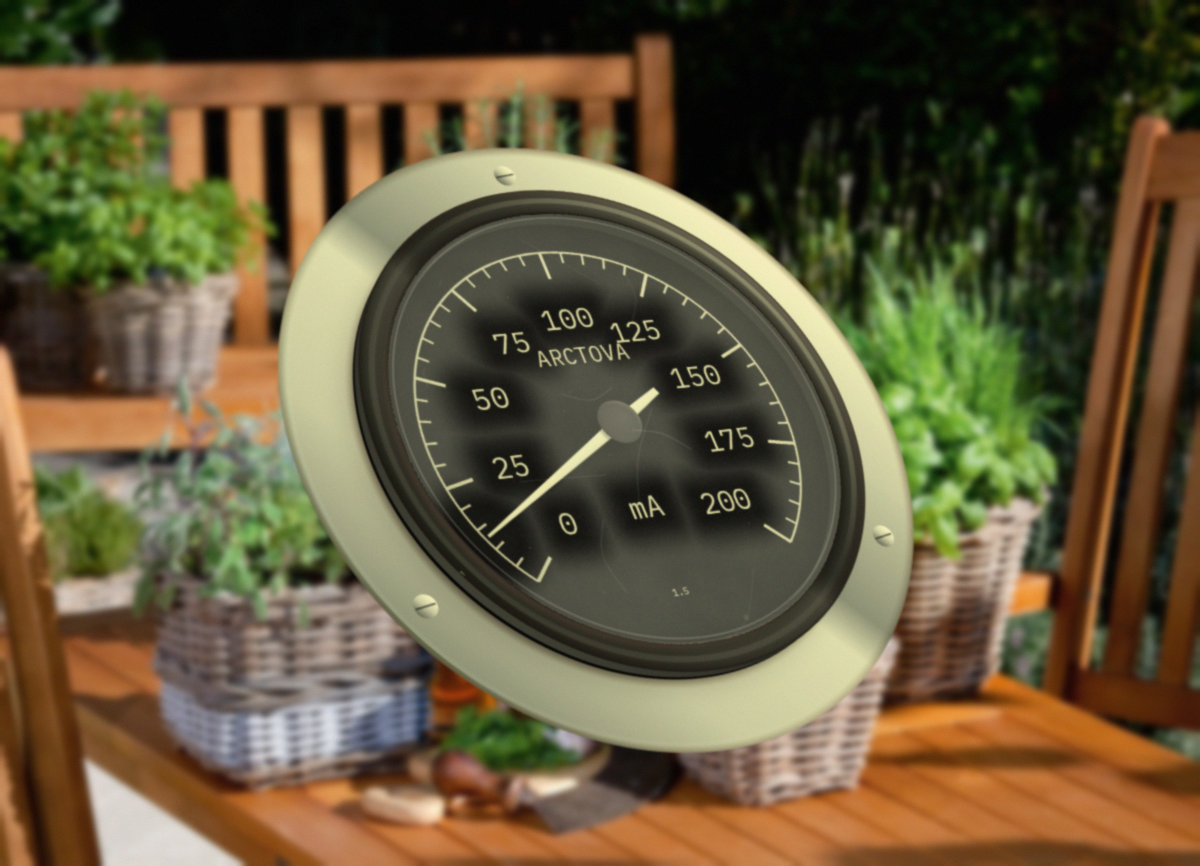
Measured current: 12.5; mA
